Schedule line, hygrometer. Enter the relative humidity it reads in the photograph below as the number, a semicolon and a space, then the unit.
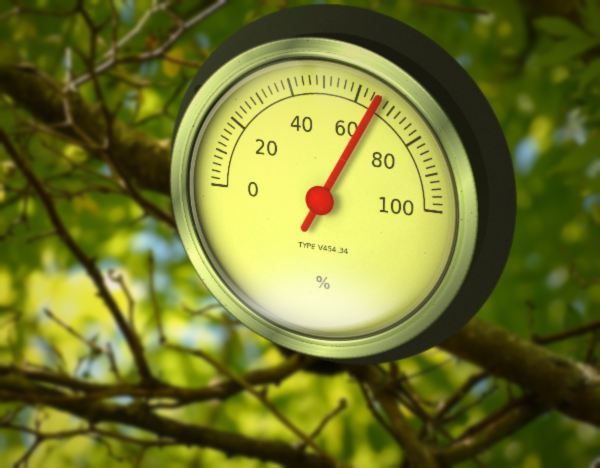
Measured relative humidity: 66; %
